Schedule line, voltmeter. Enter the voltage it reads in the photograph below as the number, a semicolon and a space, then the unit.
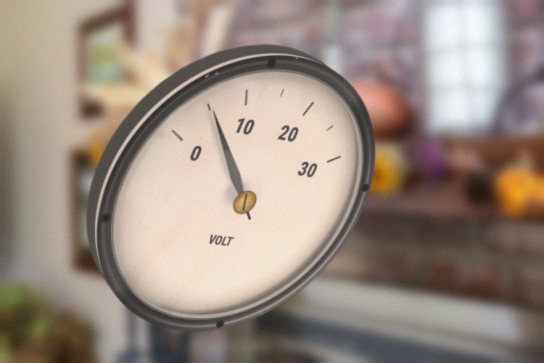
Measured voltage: 5; V
